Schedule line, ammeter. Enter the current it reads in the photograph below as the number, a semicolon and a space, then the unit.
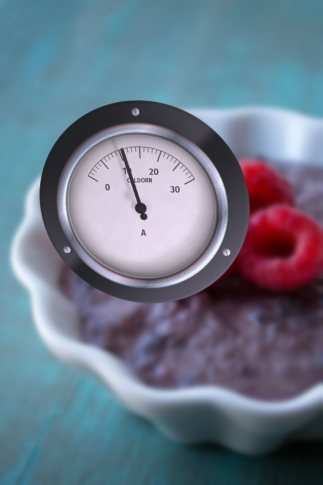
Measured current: 11; A
